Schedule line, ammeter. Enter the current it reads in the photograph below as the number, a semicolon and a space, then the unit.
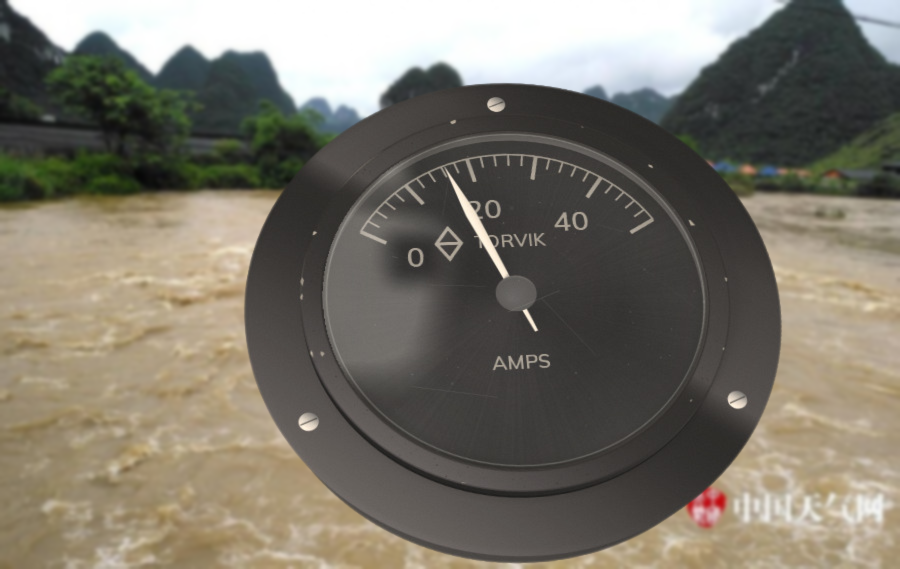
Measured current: 16; A
